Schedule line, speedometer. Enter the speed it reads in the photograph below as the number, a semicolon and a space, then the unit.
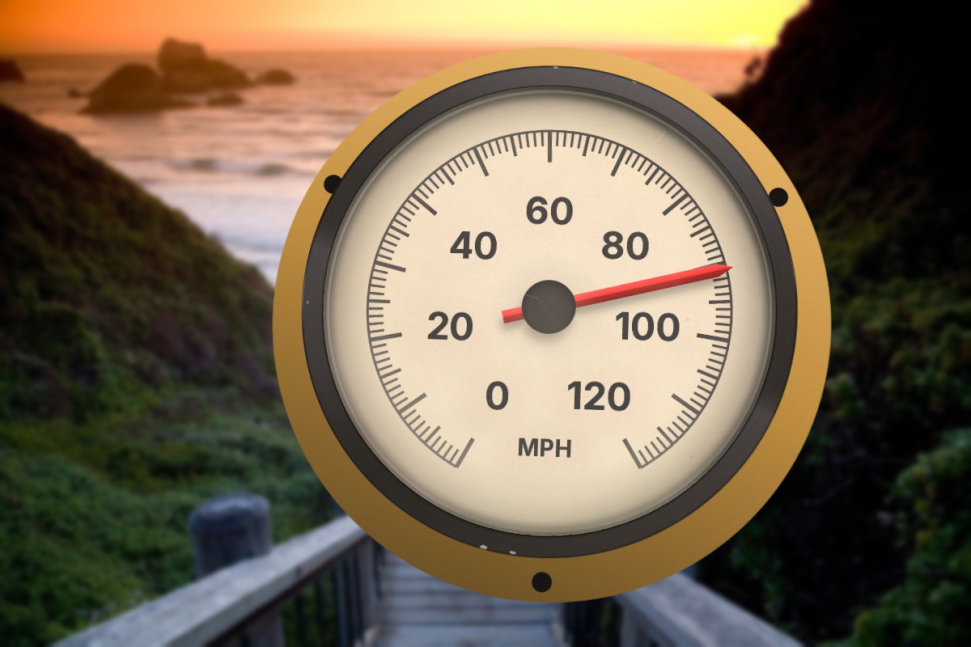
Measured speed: 91; mph
